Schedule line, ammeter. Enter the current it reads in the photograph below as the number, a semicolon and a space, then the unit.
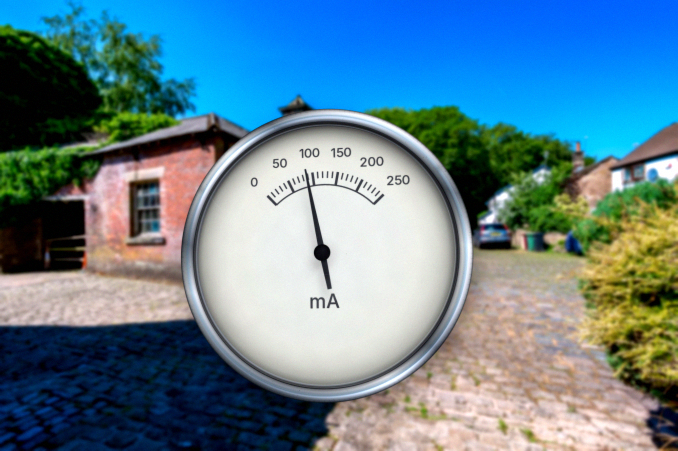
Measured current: 90; mA
